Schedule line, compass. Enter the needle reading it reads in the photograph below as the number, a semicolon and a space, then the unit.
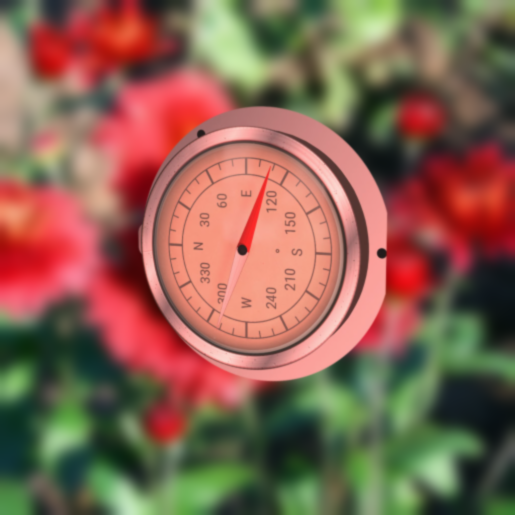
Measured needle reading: 110; °
